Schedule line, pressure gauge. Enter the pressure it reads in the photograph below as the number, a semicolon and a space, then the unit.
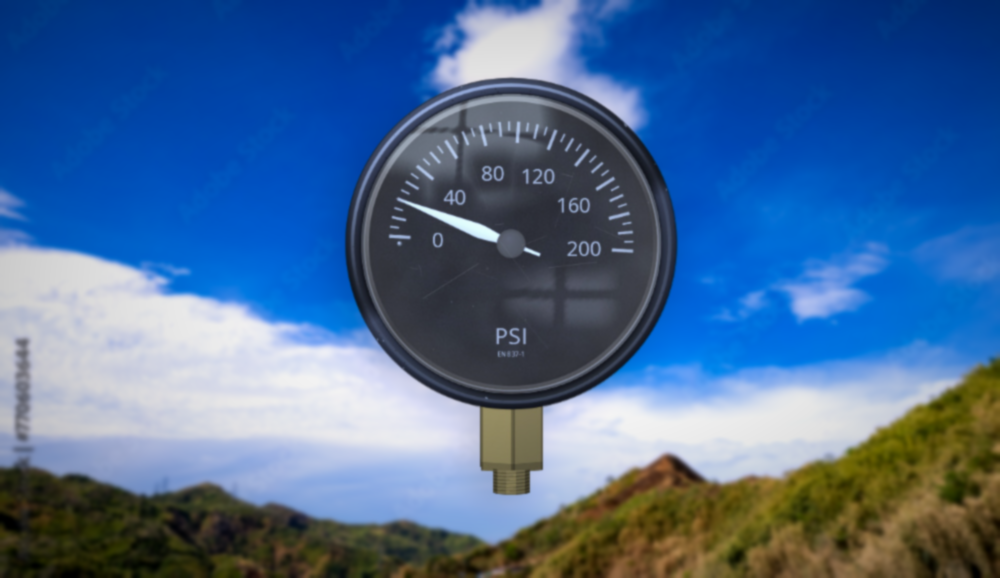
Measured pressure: 20; psi
